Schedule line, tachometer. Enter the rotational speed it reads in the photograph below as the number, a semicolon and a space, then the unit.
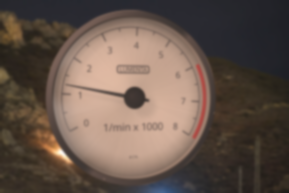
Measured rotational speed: 1250; rpm
